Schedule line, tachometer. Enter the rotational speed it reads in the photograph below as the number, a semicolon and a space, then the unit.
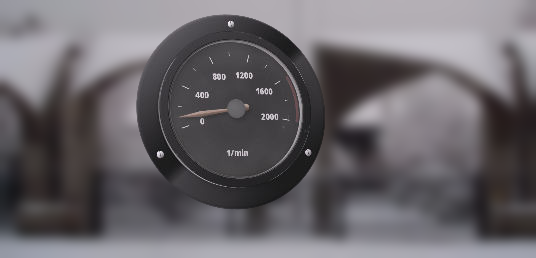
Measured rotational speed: 100; rpm
